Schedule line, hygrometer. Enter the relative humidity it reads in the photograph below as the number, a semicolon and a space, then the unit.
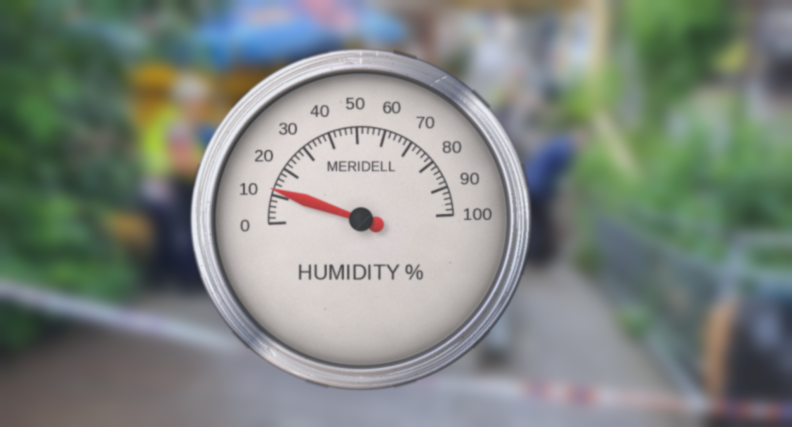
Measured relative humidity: 12; %
